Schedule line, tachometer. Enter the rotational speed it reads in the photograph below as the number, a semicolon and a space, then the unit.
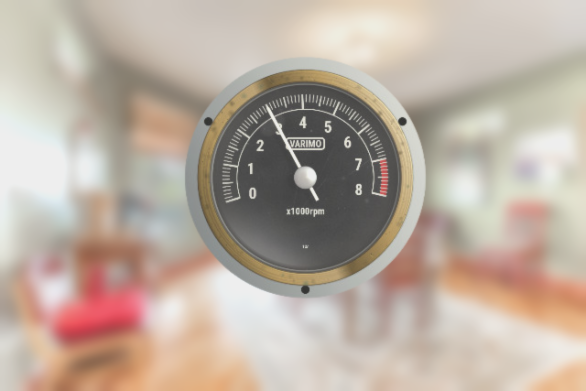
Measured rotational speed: 3000; rpm
